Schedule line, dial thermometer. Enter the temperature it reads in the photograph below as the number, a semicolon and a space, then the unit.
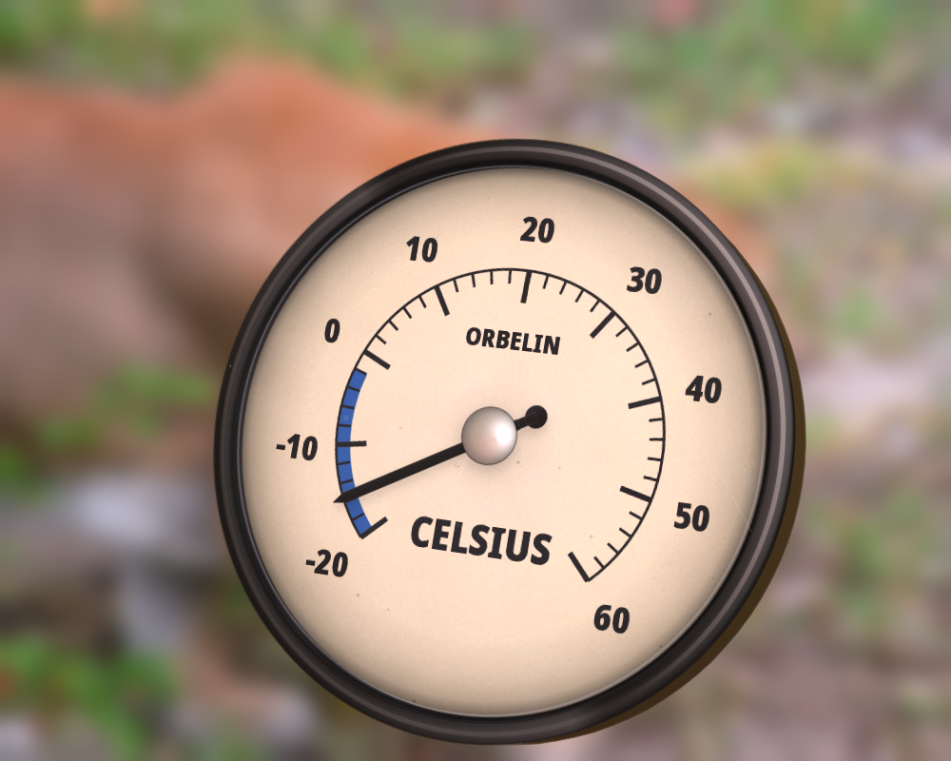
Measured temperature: -16; °C
